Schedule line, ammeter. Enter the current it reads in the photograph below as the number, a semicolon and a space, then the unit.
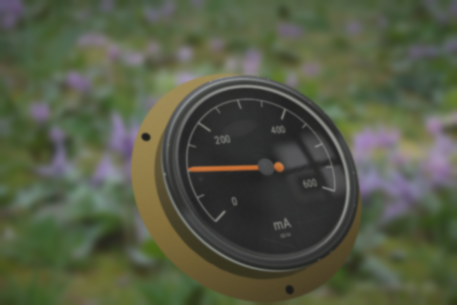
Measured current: 100; mA
